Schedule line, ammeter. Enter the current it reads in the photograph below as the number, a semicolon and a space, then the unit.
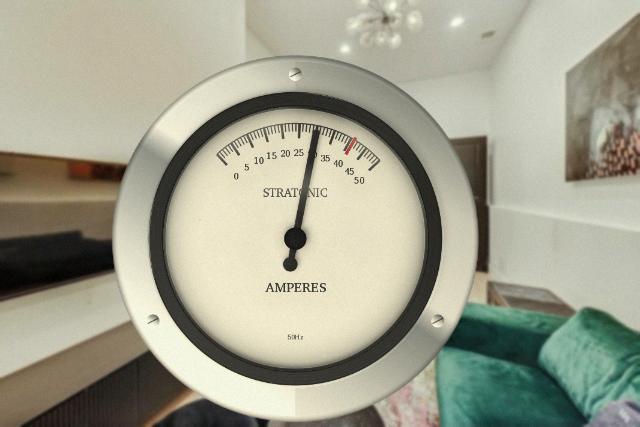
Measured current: 30; A
